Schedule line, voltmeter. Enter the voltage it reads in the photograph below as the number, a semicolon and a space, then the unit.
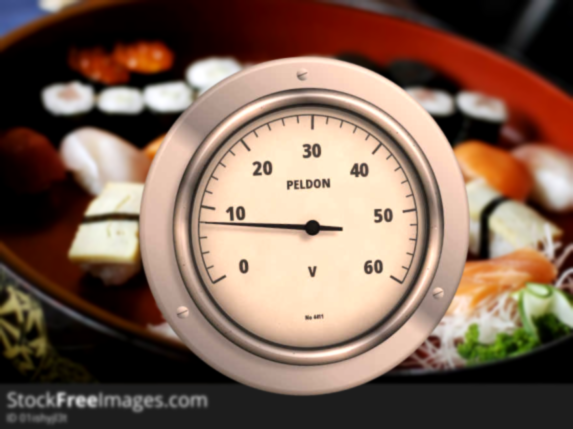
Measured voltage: 8; V
